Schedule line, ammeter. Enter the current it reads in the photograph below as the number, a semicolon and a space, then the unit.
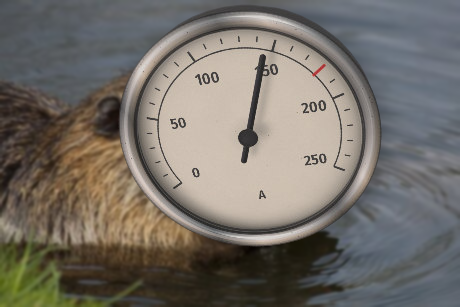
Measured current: 145; A
